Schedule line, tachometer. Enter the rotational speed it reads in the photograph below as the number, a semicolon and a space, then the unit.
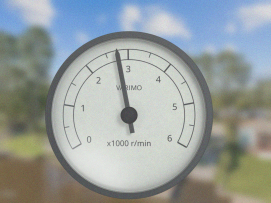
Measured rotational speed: 2750; rpm
